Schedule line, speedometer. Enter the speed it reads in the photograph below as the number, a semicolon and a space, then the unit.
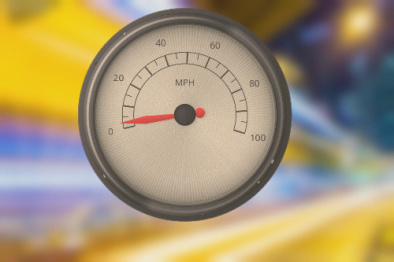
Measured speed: 2.5; mph
